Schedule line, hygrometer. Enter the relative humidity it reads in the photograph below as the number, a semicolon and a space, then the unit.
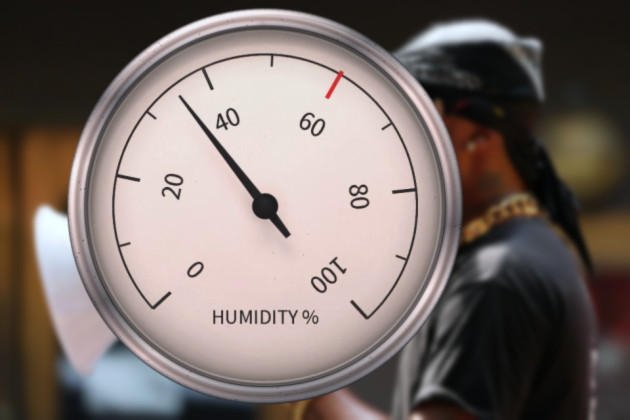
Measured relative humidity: 35; %
